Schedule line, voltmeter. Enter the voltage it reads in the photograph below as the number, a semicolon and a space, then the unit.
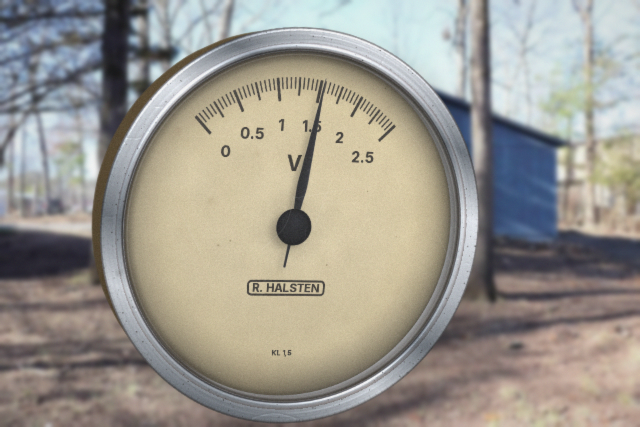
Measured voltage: 1.5; V
